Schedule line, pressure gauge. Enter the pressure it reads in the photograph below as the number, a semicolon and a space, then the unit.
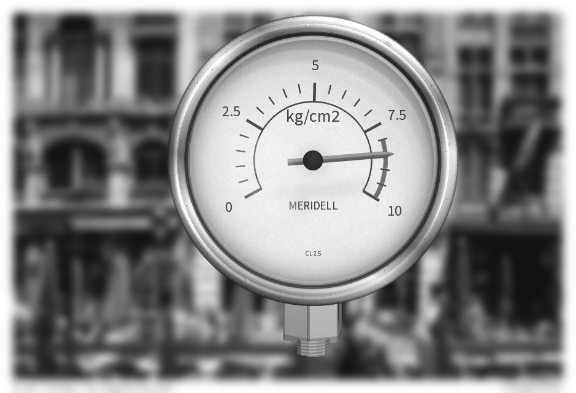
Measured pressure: 8.5; kg/cm²
